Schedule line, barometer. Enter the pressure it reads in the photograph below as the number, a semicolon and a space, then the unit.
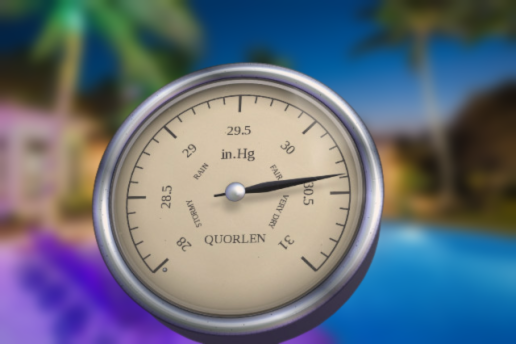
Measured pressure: 30.4; inHg
